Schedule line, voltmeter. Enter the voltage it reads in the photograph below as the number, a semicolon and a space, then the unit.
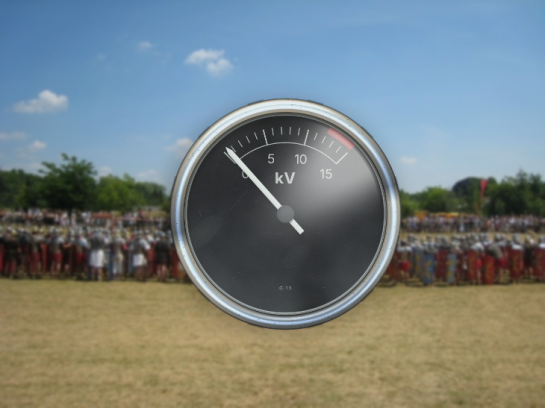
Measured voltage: 0.5; kV
